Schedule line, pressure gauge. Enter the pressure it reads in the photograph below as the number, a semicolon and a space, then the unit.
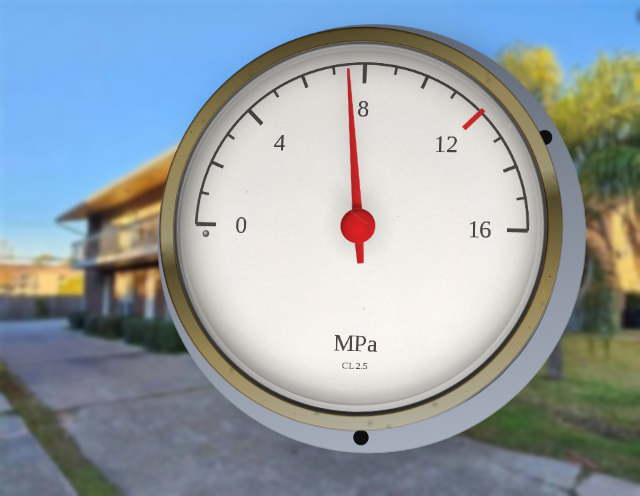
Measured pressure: 7.5; MPa
